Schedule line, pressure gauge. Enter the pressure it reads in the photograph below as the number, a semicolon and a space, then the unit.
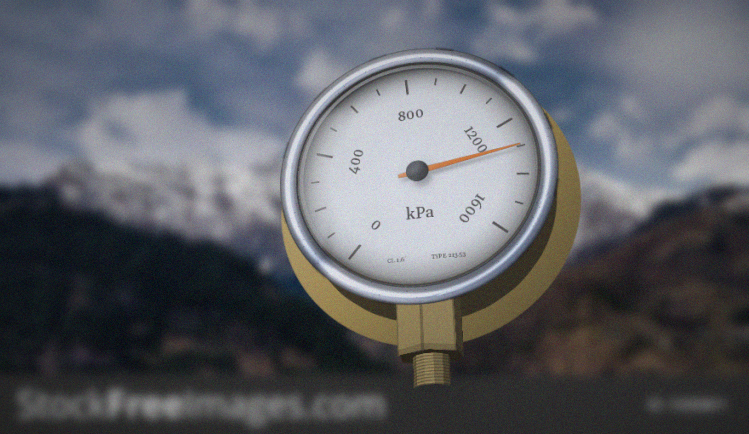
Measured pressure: 1300; kPa
